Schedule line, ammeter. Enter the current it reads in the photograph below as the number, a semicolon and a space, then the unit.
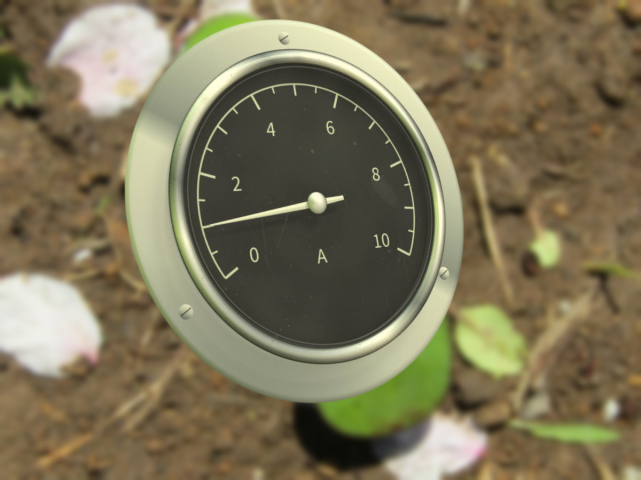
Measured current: 1; A
